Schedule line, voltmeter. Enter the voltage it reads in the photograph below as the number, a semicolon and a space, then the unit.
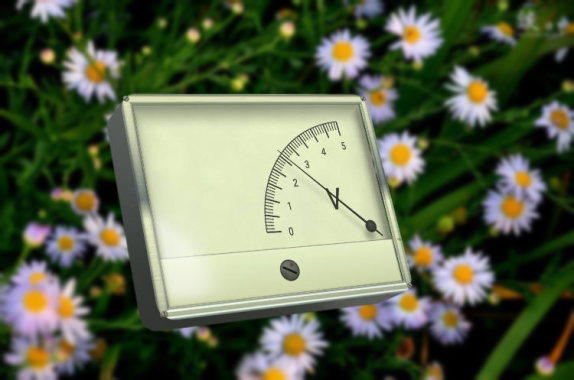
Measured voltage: 2.5; V
